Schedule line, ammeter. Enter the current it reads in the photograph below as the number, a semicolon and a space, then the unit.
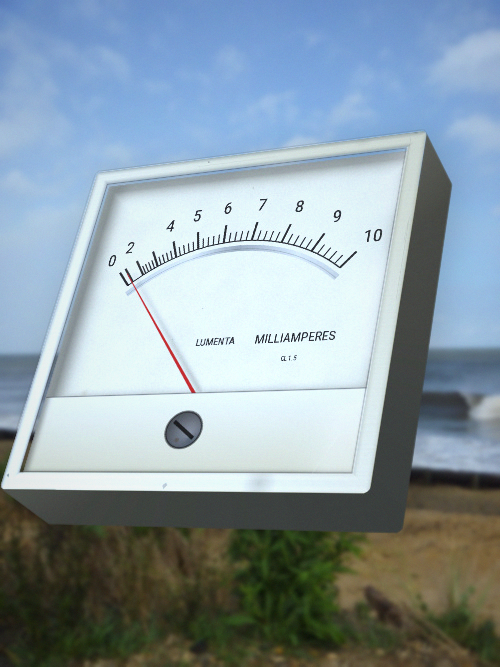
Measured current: 1; mA
